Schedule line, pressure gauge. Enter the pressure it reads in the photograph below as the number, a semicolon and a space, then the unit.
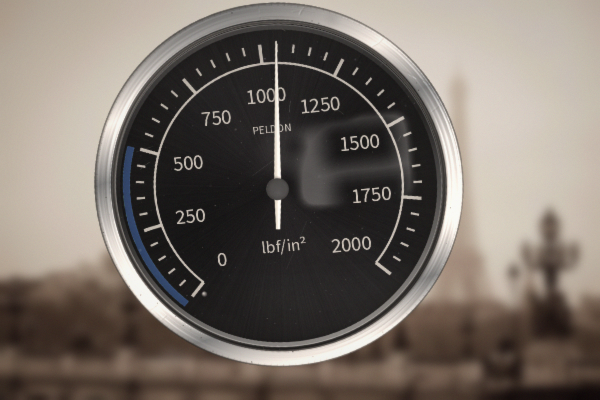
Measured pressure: 1050; psi
